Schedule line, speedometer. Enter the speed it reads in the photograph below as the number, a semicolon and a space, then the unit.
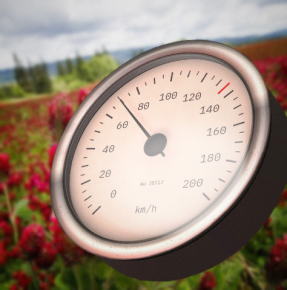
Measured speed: 70; km/h
